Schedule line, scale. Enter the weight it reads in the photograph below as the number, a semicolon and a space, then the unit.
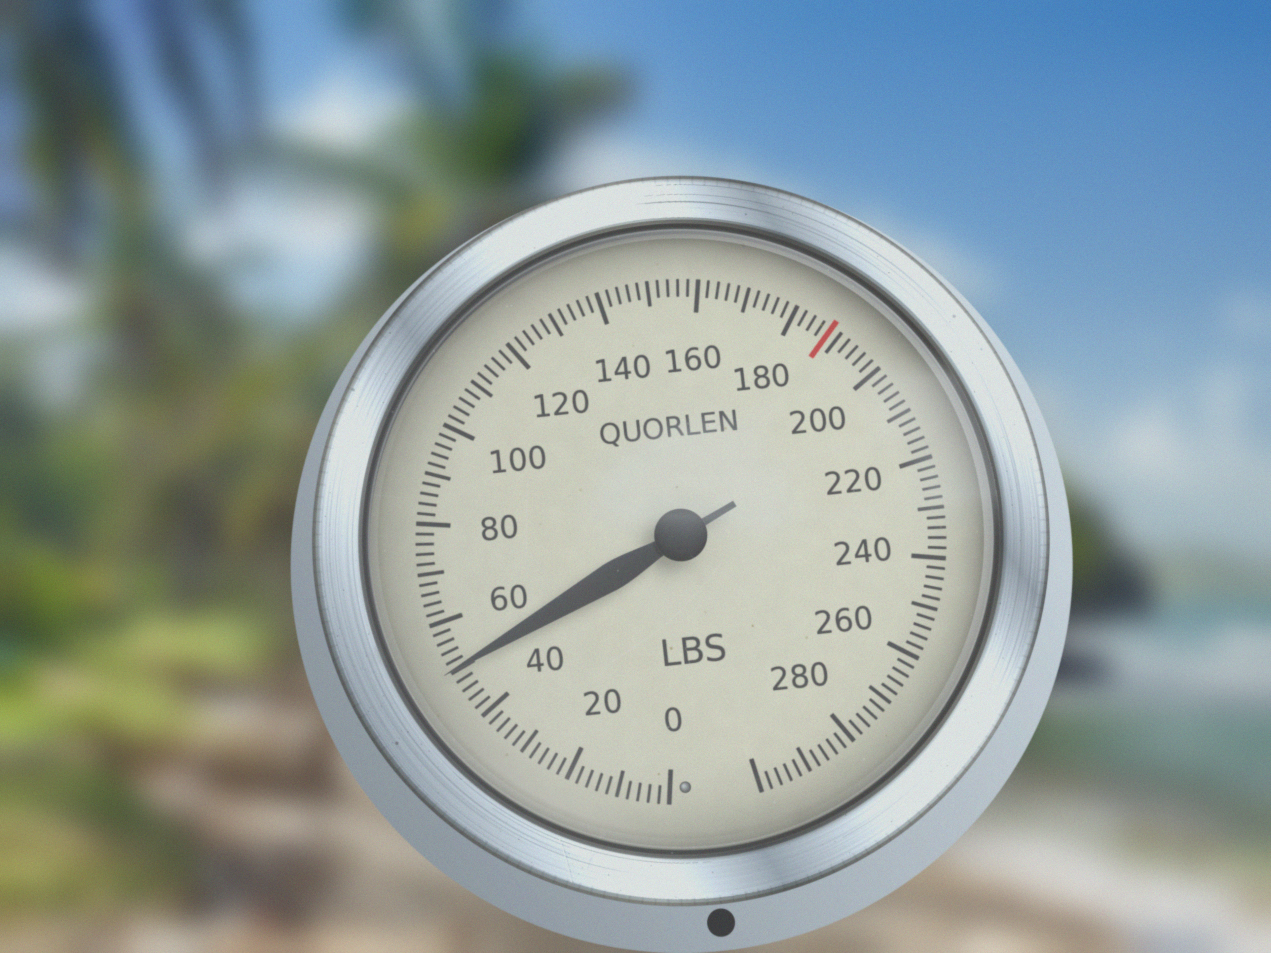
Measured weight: 50; lb
